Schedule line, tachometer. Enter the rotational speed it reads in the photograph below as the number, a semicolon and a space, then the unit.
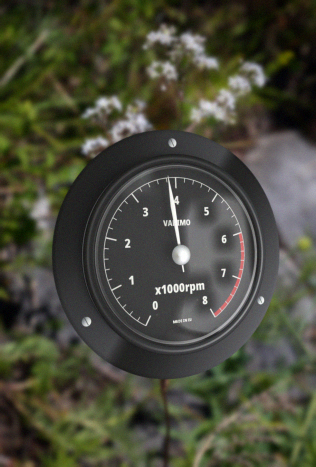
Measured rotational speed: 3800; rpm
